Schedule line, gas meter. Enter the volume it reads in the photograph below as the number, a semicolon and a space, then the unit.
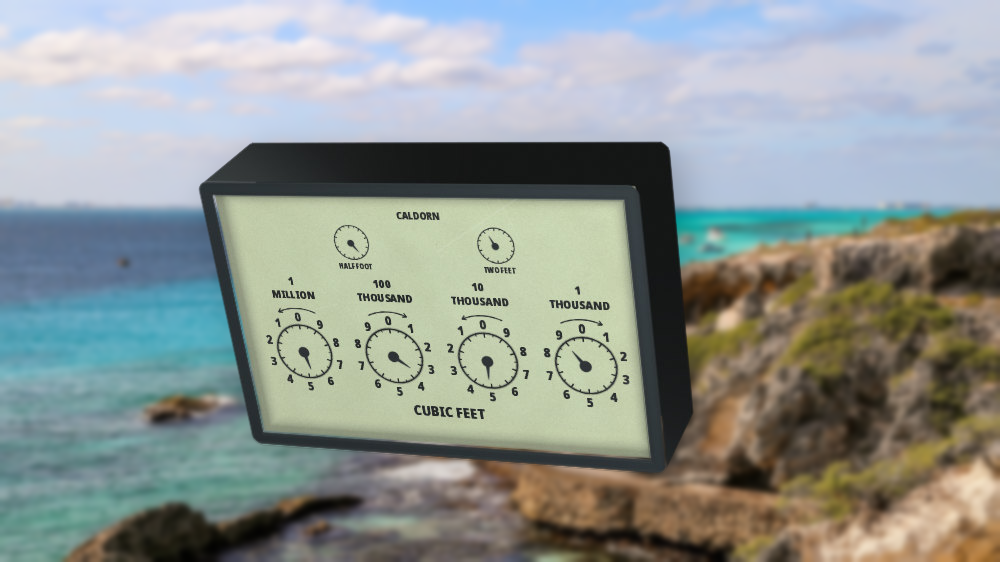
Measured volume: 534900; ft³
